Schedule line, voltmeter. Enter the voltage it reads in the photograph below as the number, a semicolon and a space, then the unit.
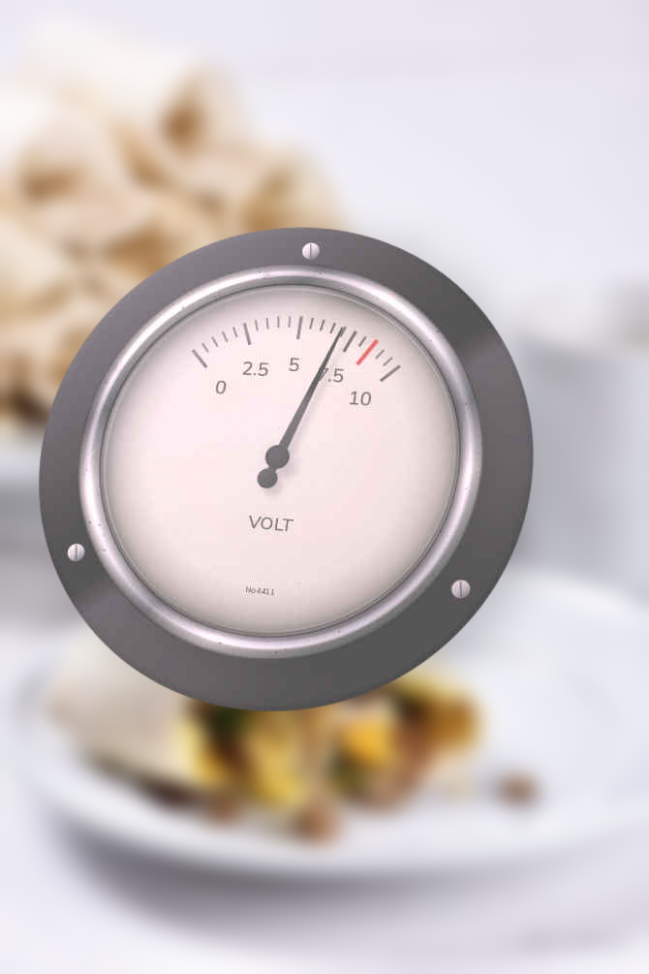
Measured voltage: 7; V
